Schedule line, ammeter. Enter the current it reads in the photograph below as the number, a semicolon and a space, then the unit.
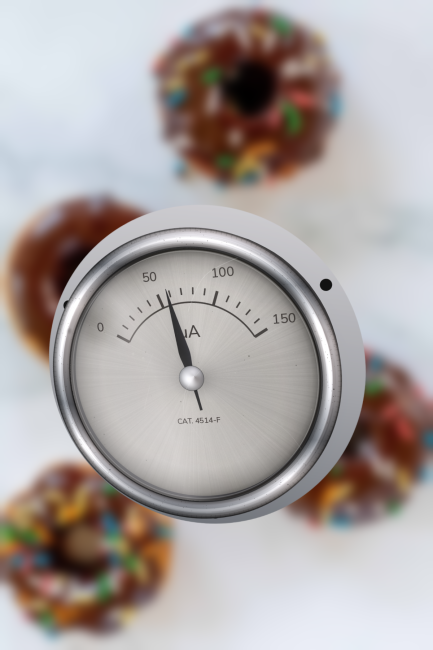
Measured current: 60; µA
